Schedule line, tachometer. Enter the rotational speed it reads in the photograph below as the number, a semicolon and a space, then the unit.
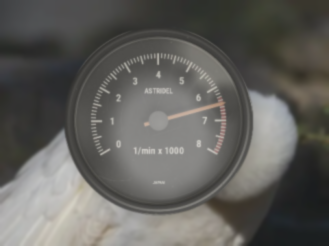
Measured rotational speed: 6500; rpm
